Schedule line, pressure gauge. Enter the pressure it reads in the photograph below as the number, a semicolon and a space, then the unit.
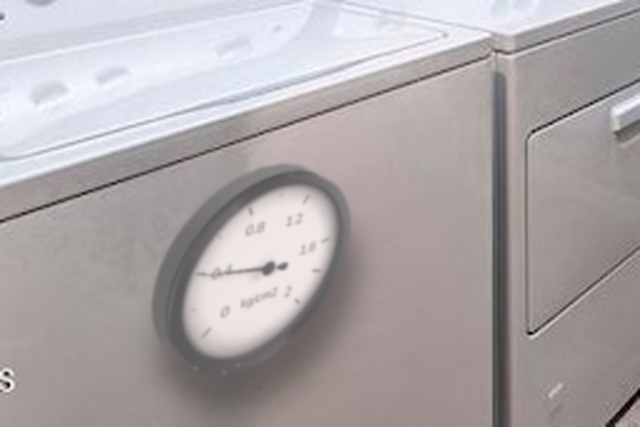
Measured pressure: 0.4; kg/cm²
